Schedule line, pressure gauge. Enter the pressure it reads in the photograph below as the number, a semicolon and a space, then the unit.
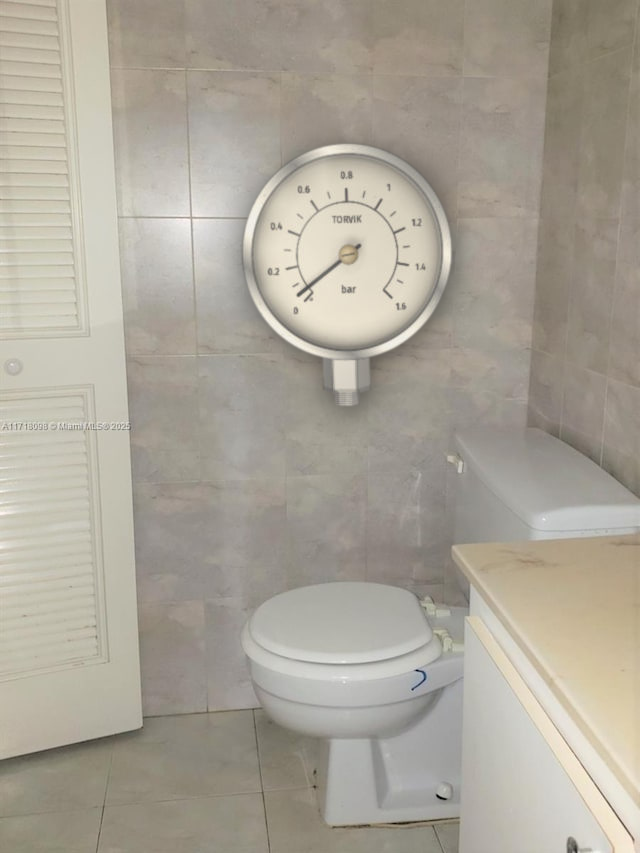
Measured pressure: 0.05; bar
